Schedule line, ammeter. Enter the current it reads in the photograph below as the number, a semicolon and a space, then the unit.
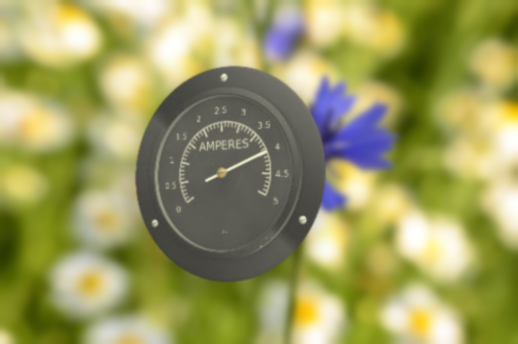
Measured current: 4; A
